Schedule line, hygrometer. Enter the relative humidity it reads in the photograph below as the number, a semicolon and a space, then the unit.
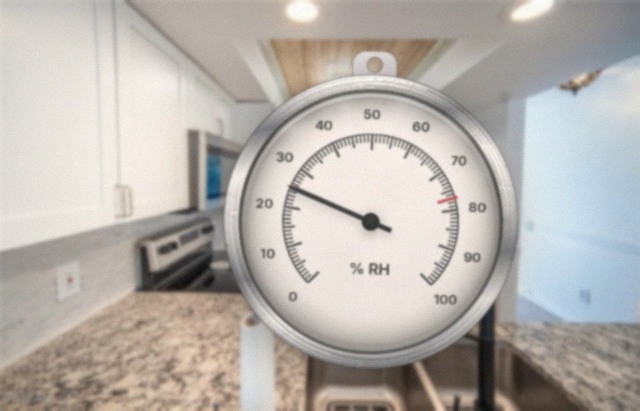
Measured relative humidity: 25; %
